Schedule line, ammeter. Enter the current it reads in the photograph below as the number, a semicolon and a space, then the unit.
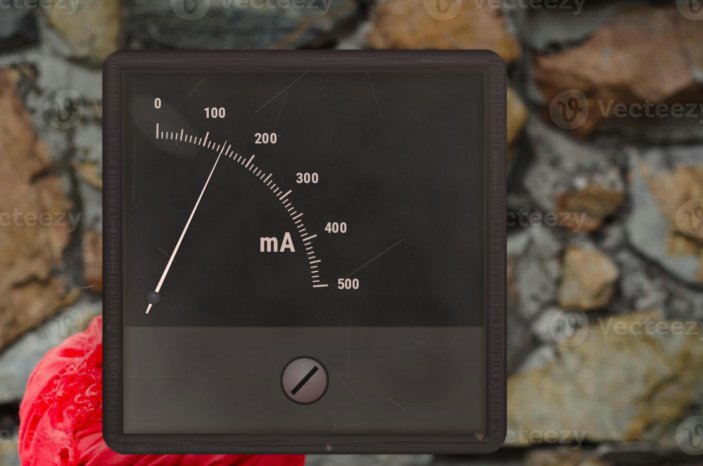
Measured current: 140; mA
